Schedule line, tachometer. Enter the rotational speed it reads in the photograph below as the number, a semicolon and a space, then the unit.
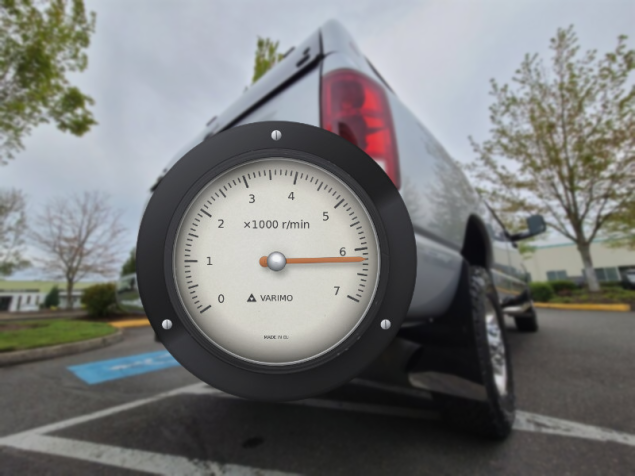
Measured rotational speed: 6200; rpm
